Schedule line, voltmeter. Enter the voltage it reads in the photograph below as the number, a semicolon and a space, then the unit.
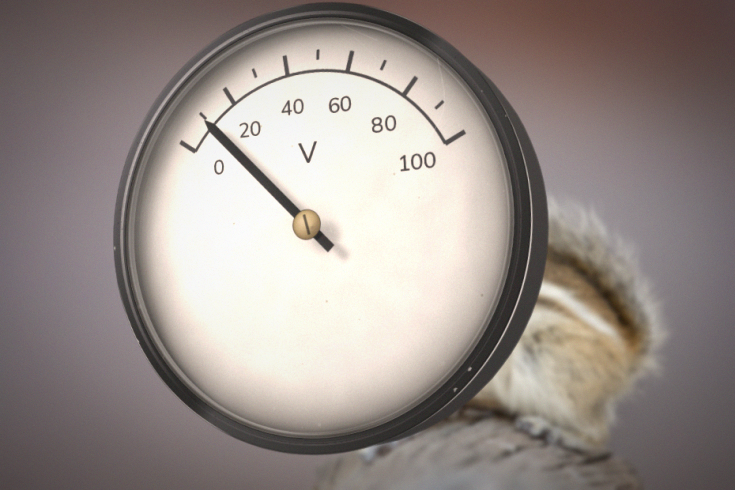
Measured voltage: 10; V
